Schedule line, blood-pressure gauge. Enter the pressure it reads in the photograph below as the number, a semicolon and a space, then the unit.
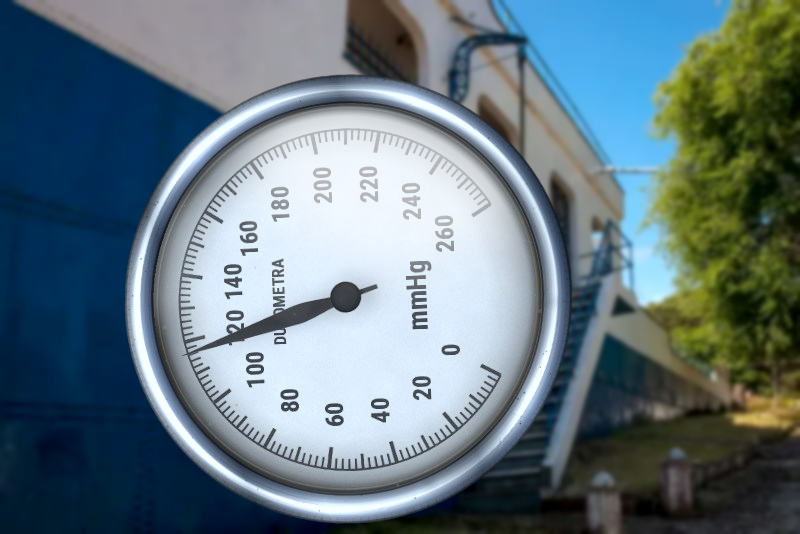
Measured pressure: 116; mmHg
